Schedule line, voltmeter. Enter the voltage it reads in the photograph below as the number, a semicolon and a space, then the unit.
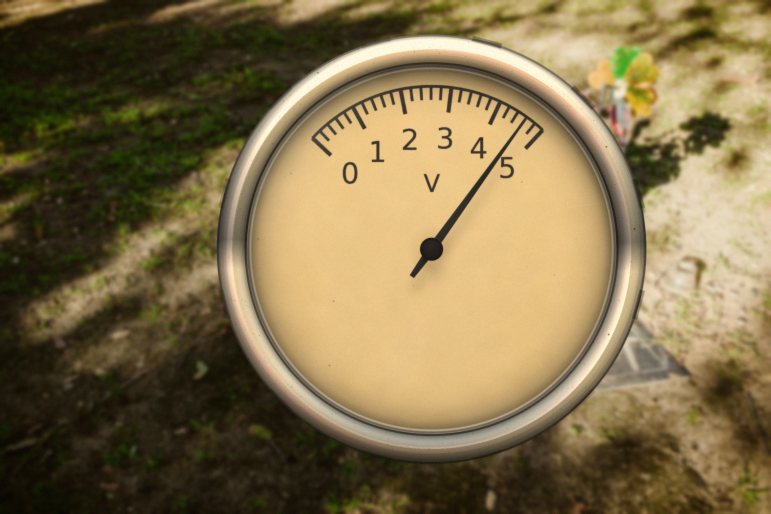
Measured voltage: 4.6; V
